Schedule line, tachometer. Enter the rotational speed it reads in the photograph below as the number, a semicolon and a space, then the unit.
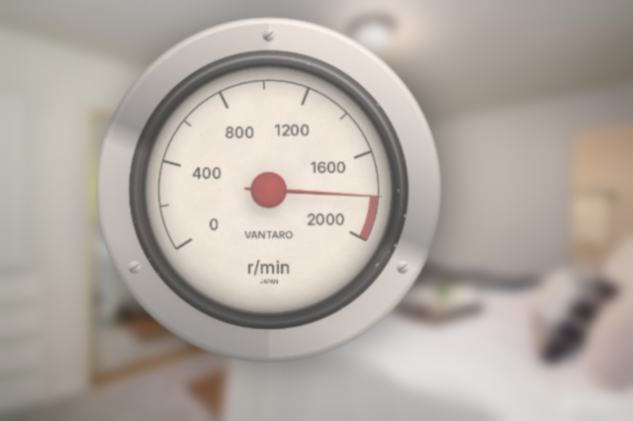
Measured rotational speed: 1800; rpm
